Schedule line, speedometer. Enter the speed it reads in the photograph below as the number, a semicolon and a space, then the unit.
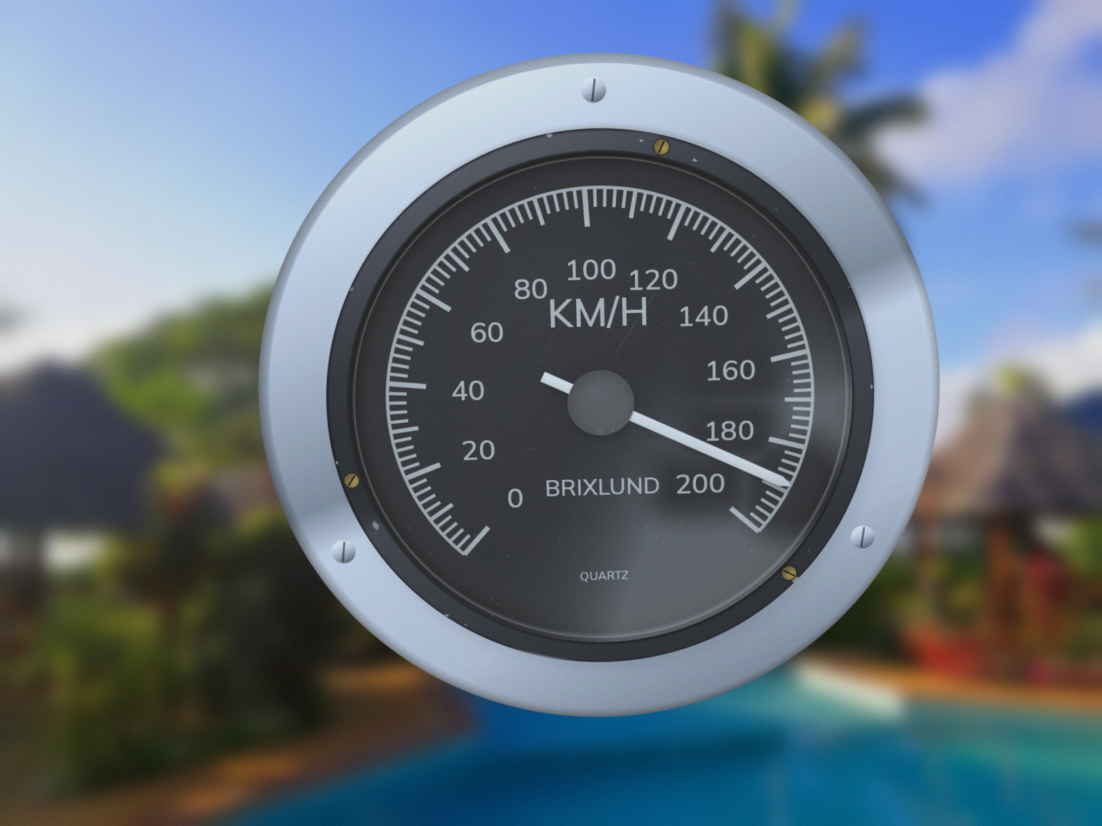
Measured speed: 188; km/h
